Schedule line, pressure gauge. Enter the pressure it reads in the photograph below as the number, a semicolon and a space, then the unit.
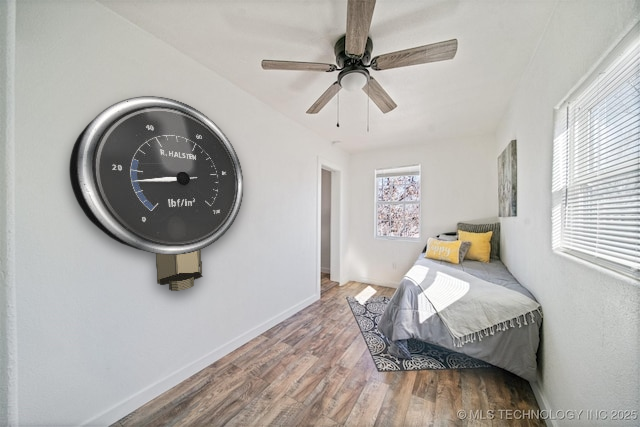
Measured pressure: 15; psi
